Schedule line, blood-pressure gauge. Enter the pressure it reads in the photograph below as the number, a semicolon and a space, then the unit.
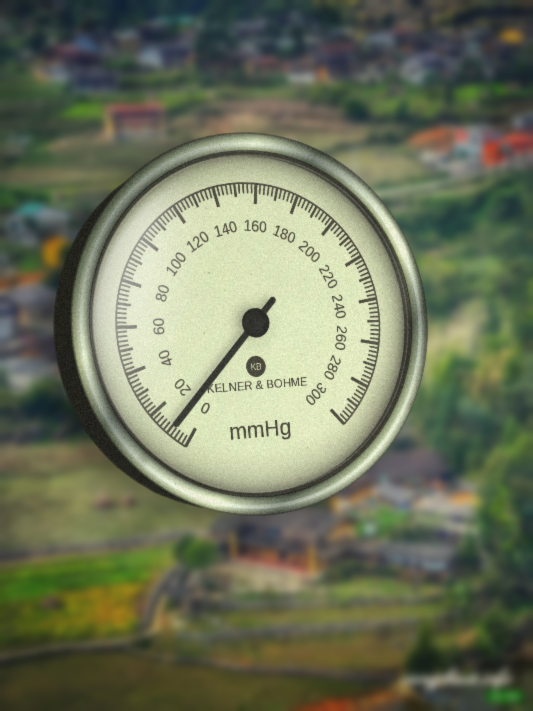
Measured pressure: 10; mmHg
